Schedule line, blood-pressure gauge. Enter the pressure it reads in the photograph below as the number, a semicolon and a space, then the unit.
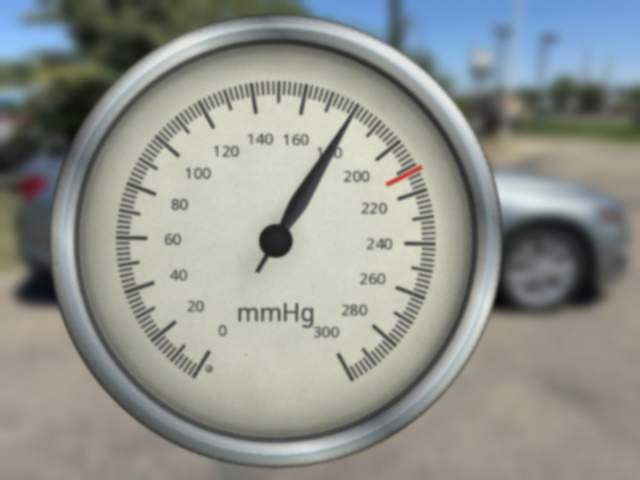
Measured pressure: 180; mmHg
